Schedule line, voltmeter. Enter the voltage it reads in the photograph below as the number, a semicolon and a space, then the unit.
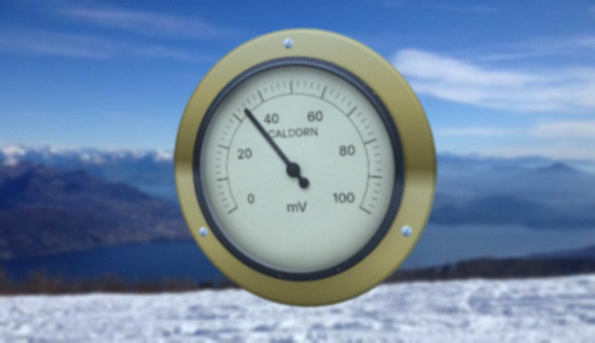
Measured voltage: 34; mV
